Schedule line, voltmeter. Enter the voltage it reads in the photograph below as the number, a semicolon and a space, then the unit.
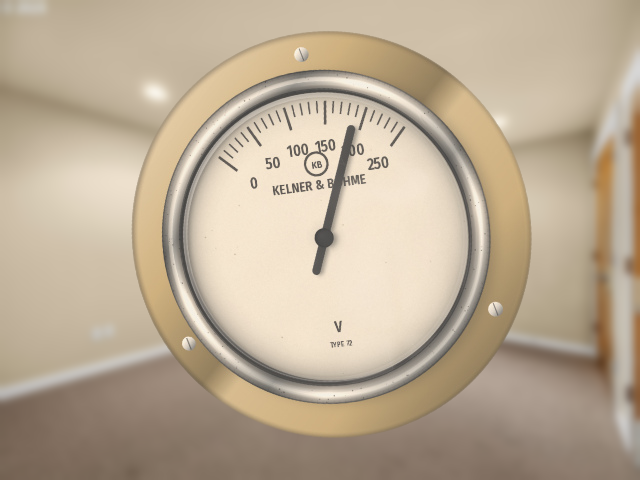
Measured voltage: 190; V
